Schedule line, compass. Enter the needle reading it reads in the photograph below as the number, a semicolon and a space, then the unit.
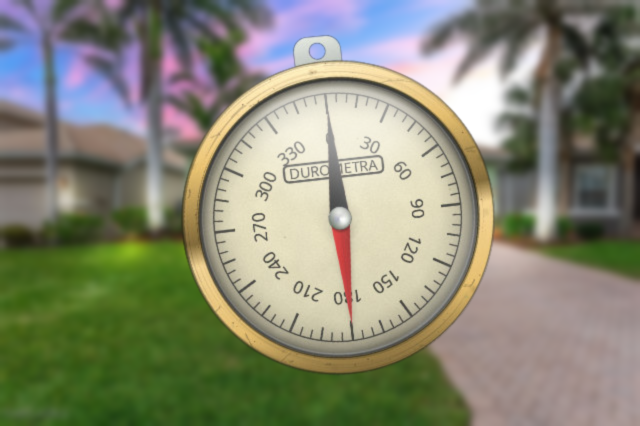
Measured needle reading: 180; °
